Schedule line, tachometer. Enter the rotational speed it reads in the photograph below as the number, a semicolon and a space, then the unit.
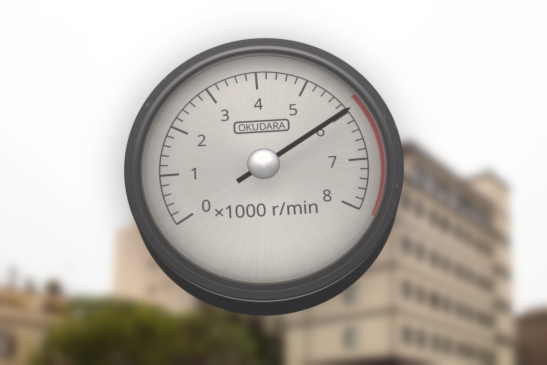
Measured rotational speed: 6000; rpm
